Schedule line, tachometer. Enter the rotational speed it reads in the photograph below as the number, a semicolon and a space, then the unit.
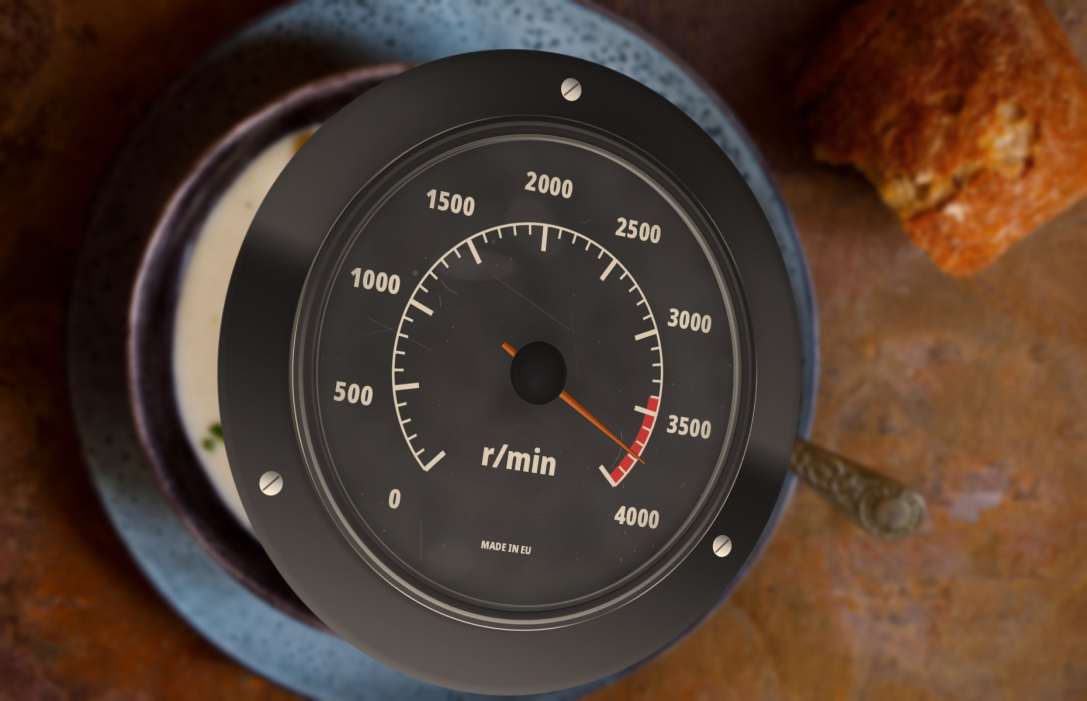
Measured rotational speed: 3800; rpm
